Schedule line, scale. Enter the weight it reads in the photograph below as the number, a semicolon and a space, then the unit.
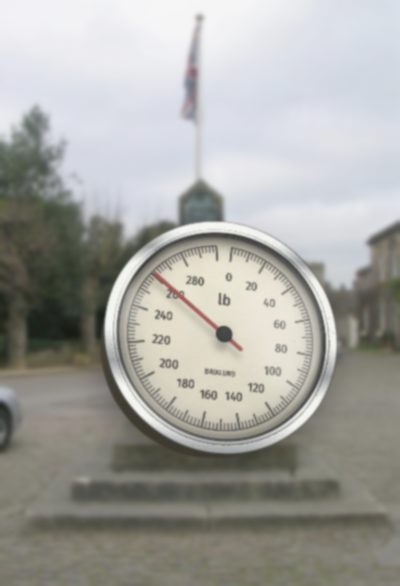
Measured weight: 260; lb
